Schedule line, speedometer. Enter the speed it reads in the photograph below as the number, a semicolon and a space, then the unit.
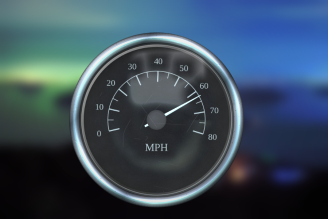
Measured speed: 62.5; mph
